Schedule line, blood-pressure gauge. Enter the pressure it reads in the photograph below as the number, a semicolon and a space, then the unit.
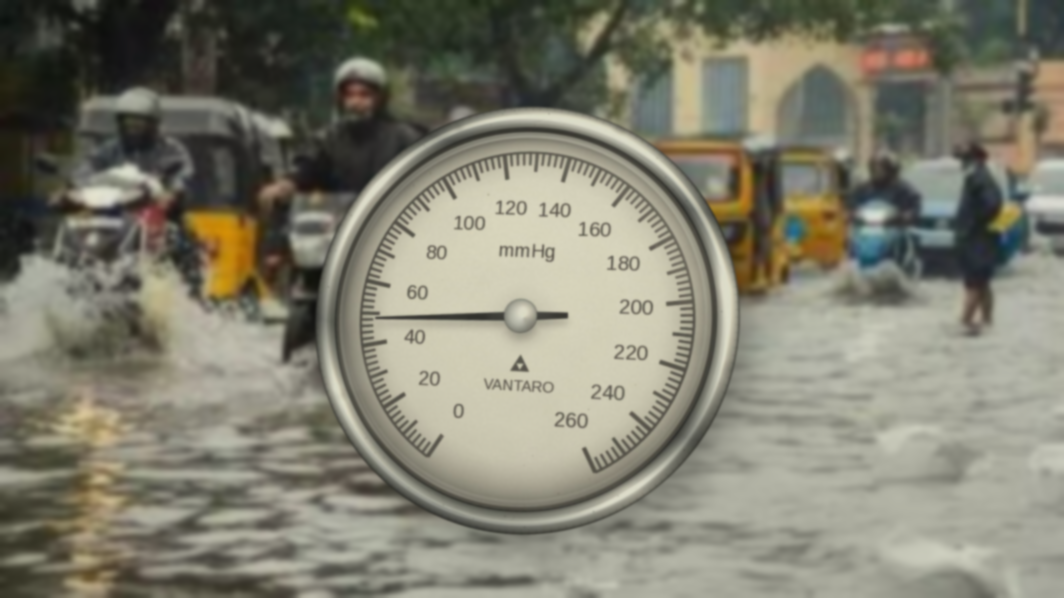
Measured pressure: 48; mmHg
